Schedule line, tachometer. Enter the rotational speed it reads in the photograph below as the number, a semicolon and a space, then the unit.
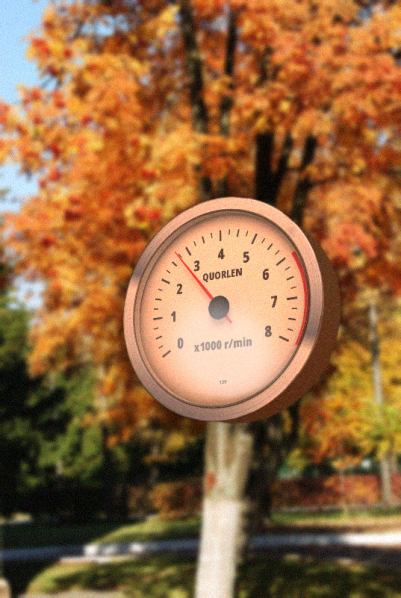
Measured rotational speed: 2750; rpm
